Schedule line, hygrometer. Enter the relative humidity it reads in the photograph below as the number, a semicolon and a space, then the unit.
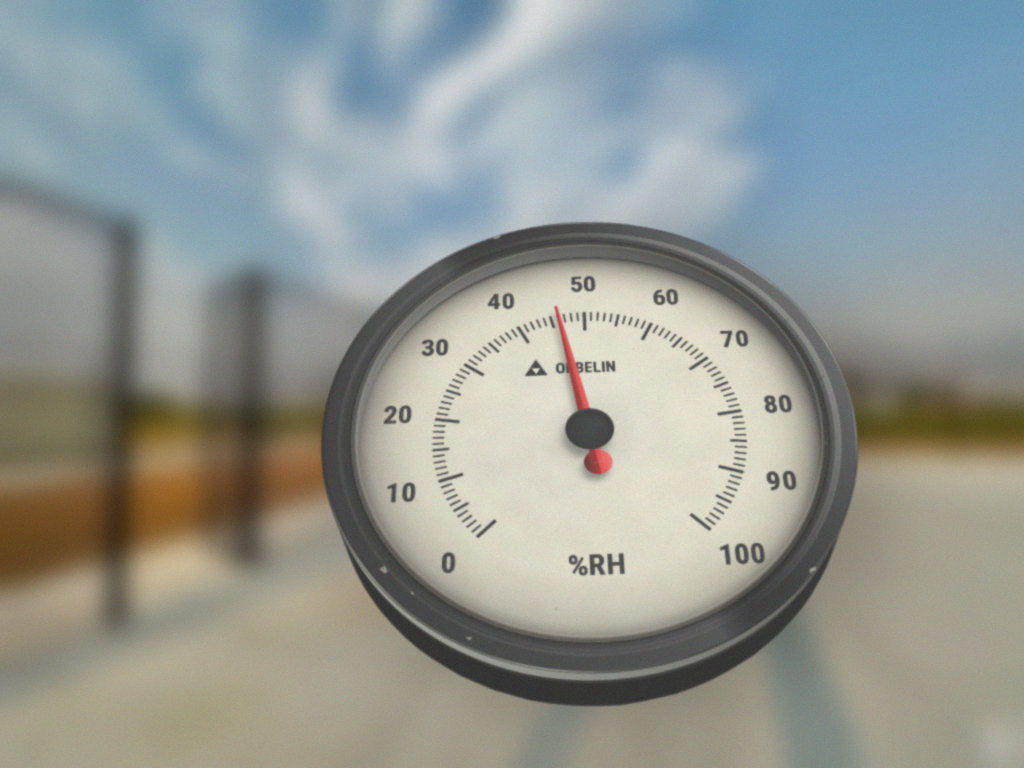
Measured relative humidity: 46; %
